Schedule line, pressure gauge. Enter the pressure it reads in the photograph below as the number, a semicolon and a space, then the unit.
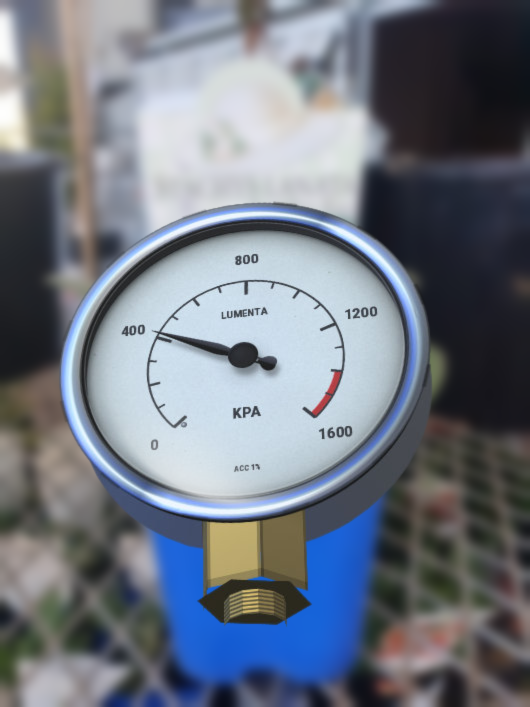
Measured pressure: 400; kPa
